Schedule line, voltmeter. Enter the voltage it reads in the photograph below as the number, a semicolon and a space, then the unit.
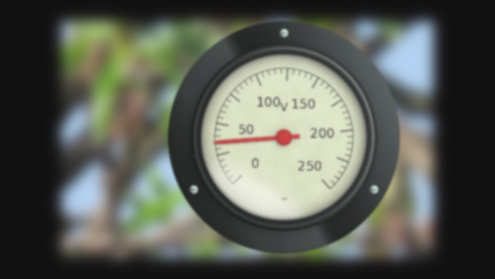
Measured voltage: 35; V
